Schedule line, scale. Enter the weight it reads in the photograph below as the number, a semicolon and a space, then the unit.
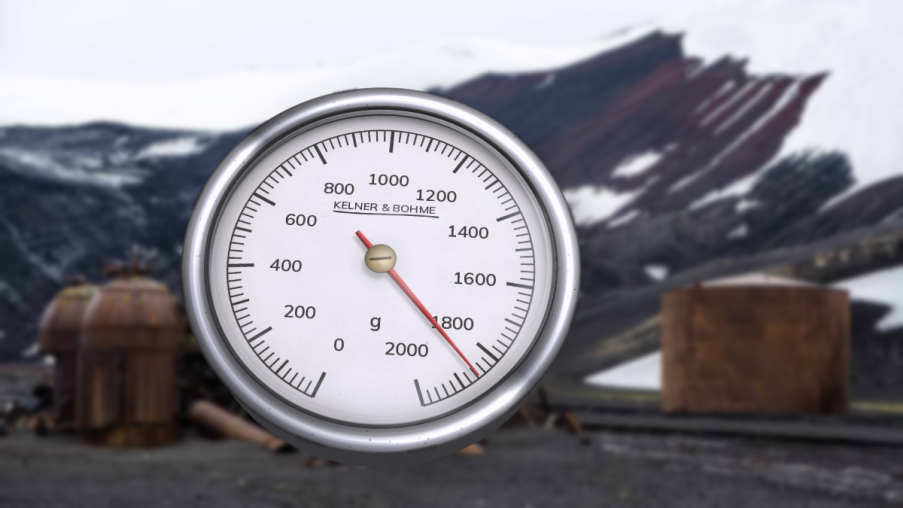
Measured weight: 1860; g
